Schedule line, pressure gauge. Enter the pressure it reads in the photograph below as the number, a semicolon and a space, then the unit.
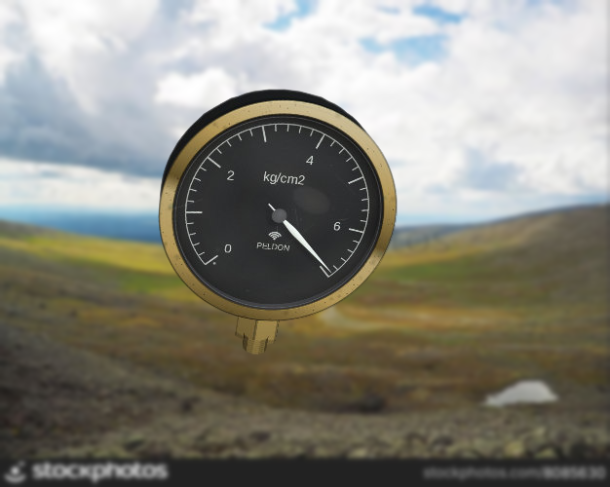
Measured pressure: 6.9; kg/cm²
